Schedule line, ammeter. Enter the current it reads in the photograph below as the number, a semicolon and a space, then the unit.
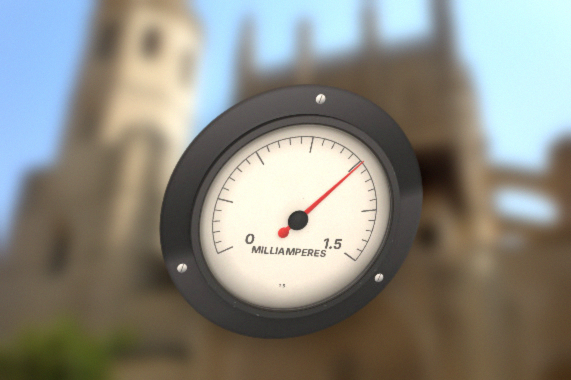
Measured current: 1; mA
